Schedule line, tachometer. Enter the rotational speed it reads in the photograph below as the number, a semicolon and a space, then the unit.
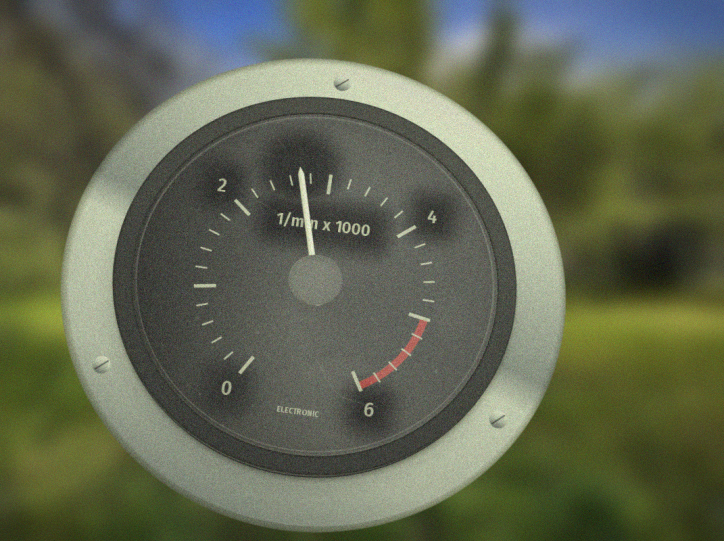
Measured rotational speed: 2700; rpm
